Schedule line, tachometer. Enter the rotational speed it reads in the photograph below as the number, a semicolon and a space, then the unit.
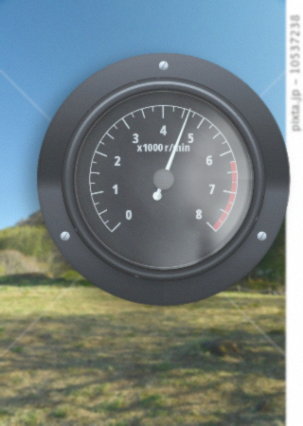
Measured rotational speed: 4625; rpm
